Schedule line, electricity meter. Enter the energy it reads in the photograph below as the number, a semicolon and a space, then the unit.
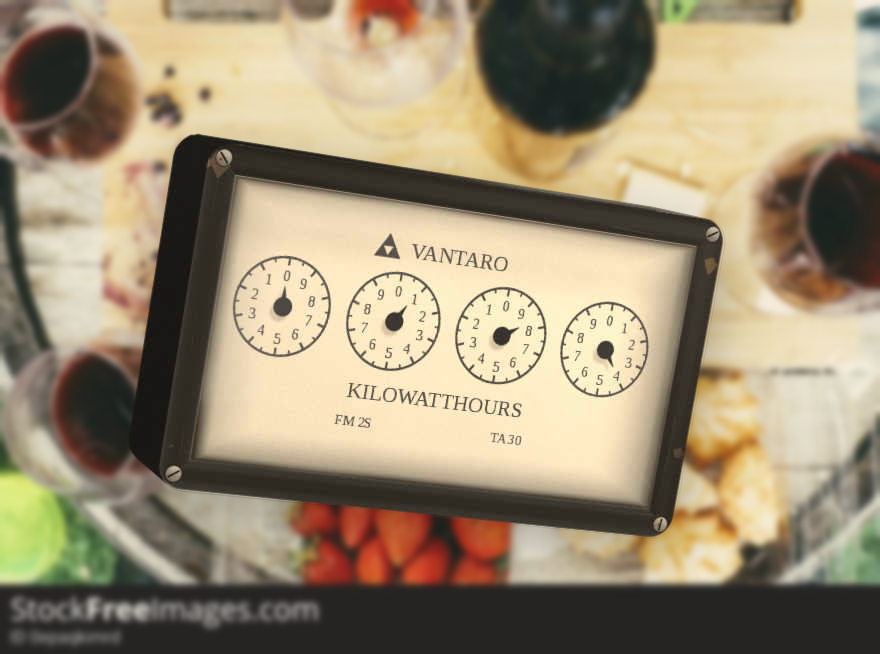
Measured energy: 84; kWh
